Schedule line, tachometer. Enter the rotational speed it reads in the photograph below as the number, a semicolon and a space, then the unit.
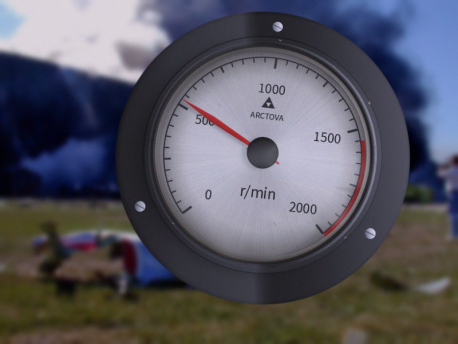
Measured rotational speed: 525; rpm
